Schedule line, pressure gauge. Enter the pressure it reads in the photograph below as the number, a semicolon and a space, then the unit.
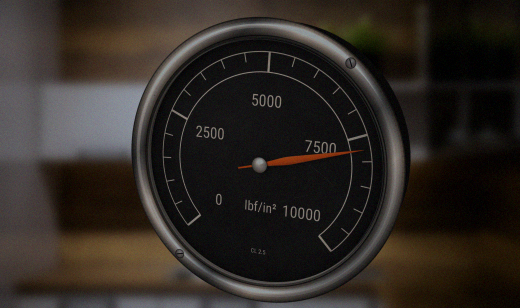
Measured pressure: 7750; psi
